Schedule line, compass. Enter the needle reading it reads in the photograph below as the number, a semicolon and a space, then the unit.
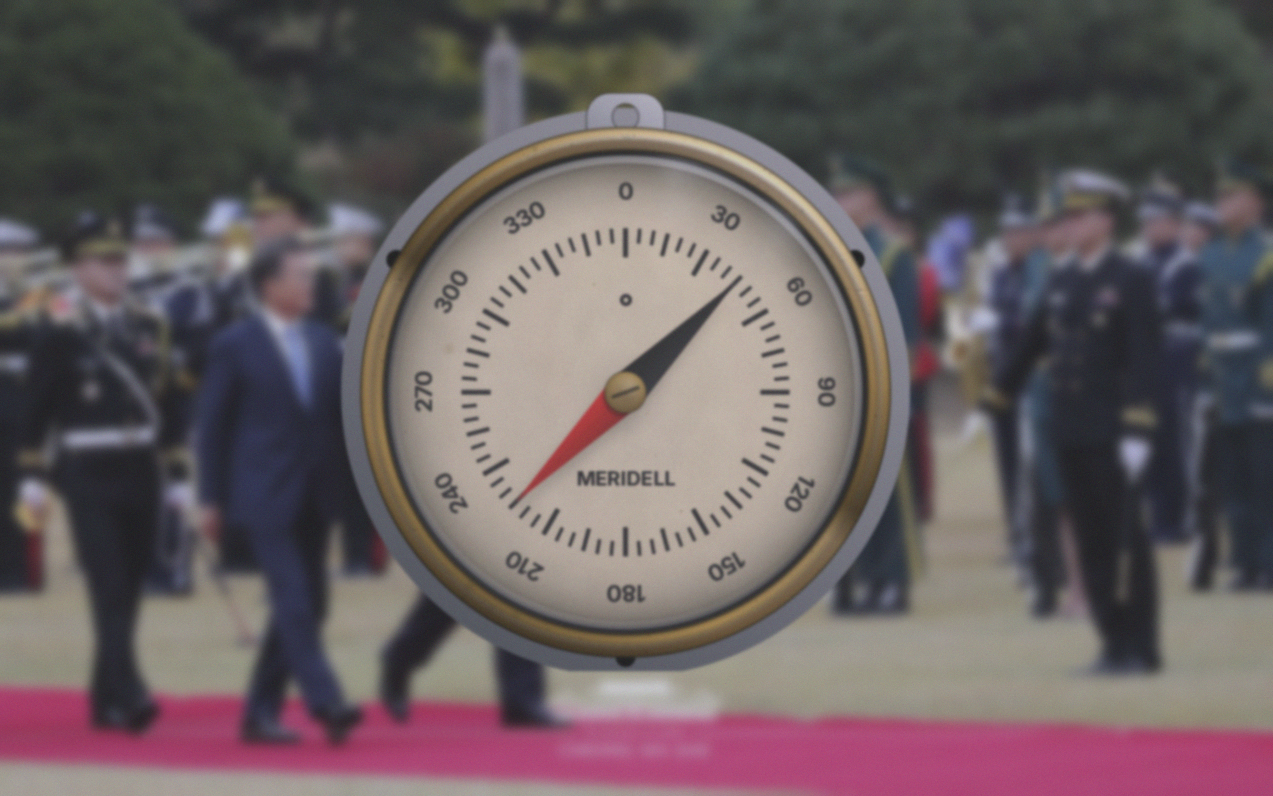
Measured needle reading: 225; °
